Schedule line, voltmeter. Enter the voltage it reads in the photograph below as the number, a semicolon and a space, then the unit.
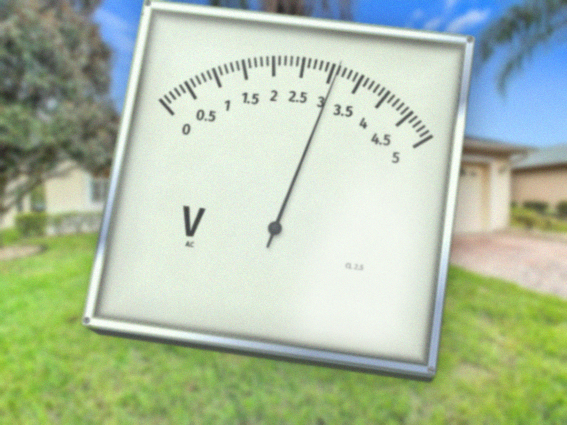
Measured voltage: 3.1; V
